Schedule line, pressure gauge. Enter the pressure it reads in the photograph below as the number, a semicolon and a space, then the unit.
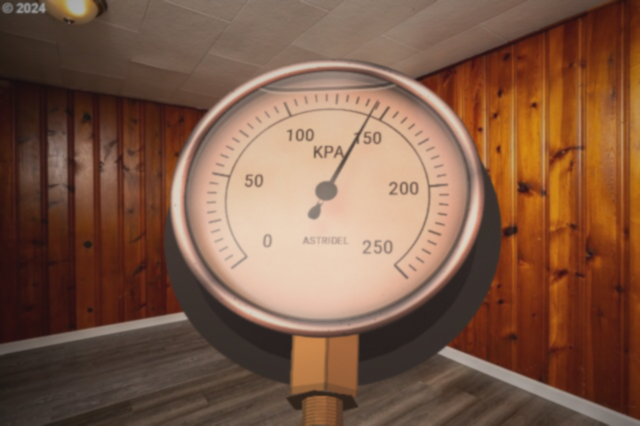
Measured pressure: 145; kPa
